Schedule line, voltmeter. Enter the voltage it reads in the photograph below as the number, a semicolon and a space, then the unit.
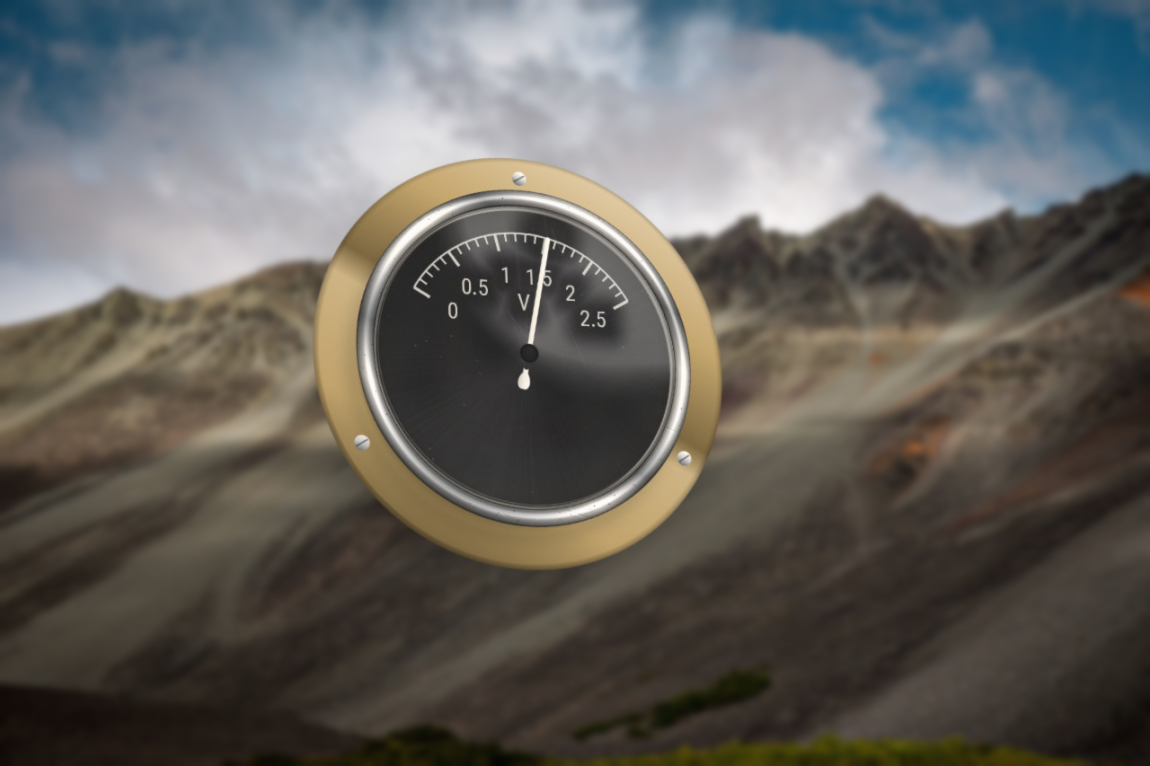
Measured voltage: 1.5; V
